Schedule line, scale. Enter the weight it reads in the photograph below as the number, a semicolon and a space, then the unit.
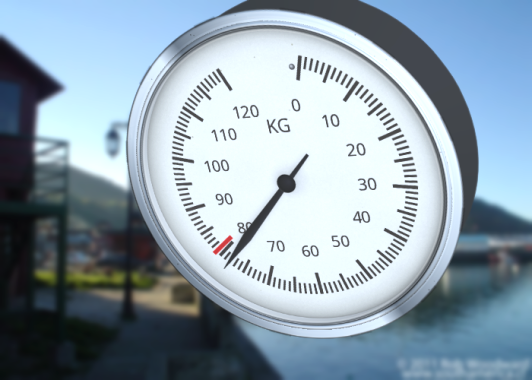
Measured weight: 78; kg
